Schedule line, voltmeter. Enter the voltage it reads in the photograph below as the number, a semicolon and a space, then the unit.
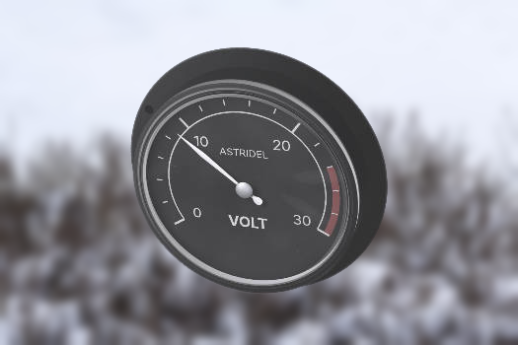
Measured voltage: 9; V
